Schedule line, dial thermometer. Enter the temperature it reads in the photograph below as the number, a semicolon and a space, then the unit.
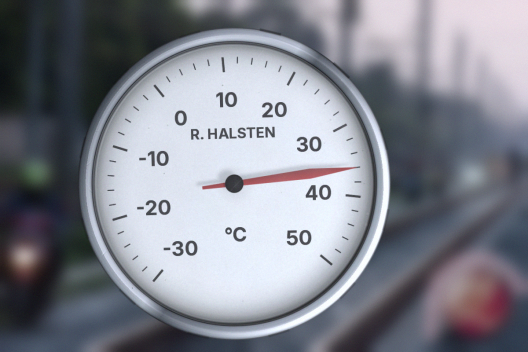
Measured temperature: 36; °C
